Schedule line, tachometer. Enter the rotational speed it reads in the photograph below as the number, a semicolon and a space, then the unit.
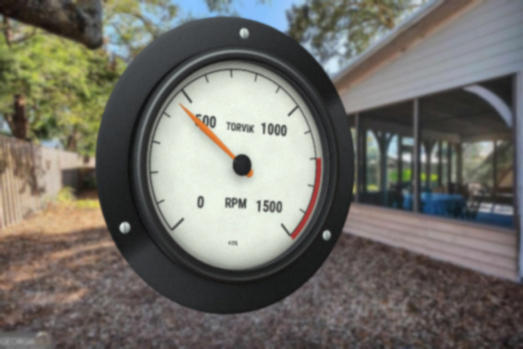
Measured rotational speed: 450; rpm
